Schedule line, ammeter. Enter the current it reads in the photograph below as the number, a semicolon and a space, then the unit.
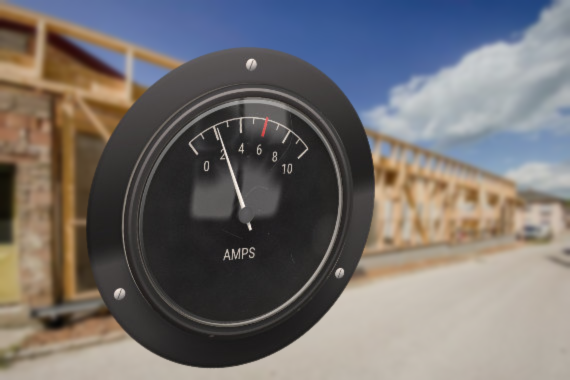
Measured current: 2; A
